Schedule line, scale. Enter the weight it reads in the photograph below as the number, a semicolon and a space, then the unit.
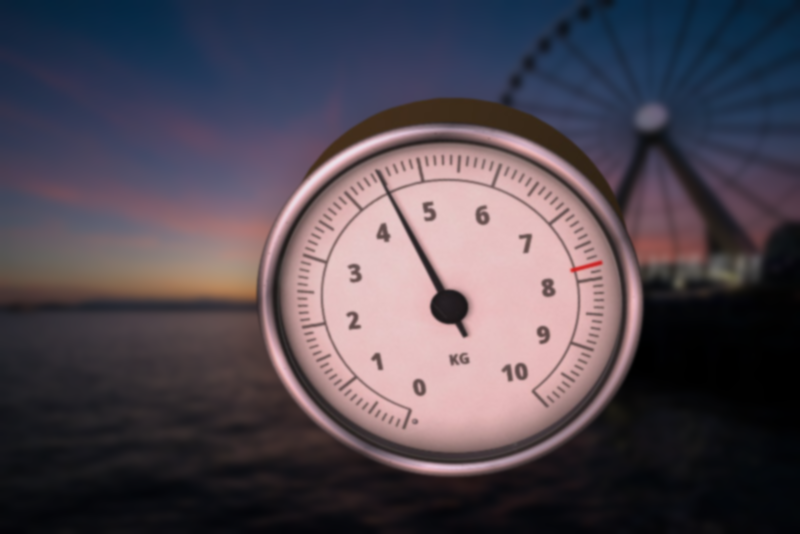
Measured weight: 4.5; kg
